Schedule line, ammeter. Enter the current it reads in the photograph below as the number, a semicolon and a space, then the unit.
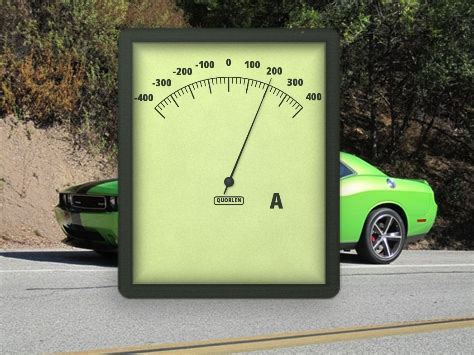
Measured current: 200; A
